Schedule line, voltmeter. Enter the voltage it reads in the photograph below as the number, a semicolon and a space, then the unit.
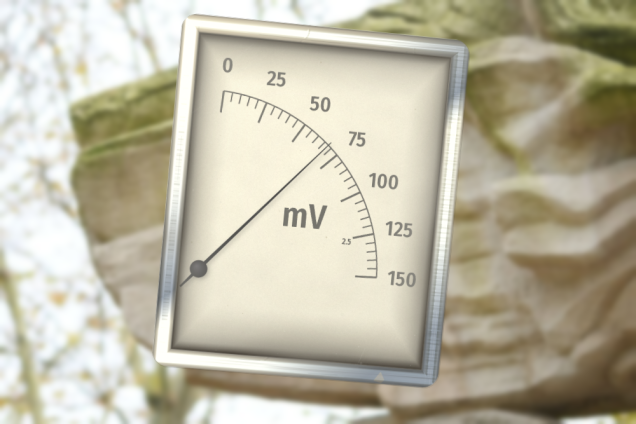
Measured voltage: 67.5; mV
